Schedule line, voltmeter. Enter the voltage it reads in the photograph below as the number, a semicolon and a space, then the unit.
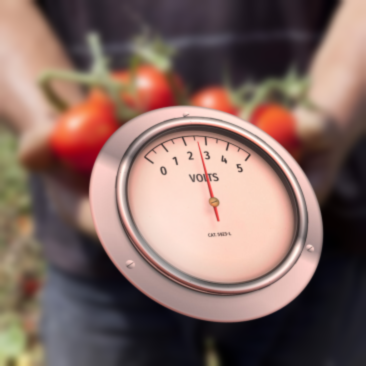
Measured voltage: 2.5; V
